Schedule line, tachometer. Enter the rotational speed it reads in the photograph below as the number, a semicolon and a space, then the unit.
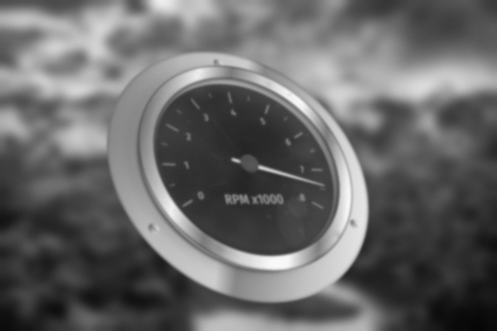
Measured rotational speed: 7500; rpm
